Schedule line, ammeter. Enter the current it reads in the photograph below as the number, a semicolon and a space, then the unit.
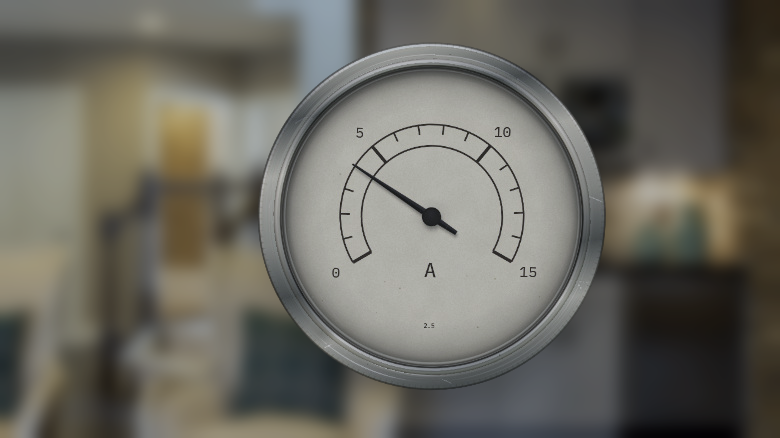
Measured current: 4; A
